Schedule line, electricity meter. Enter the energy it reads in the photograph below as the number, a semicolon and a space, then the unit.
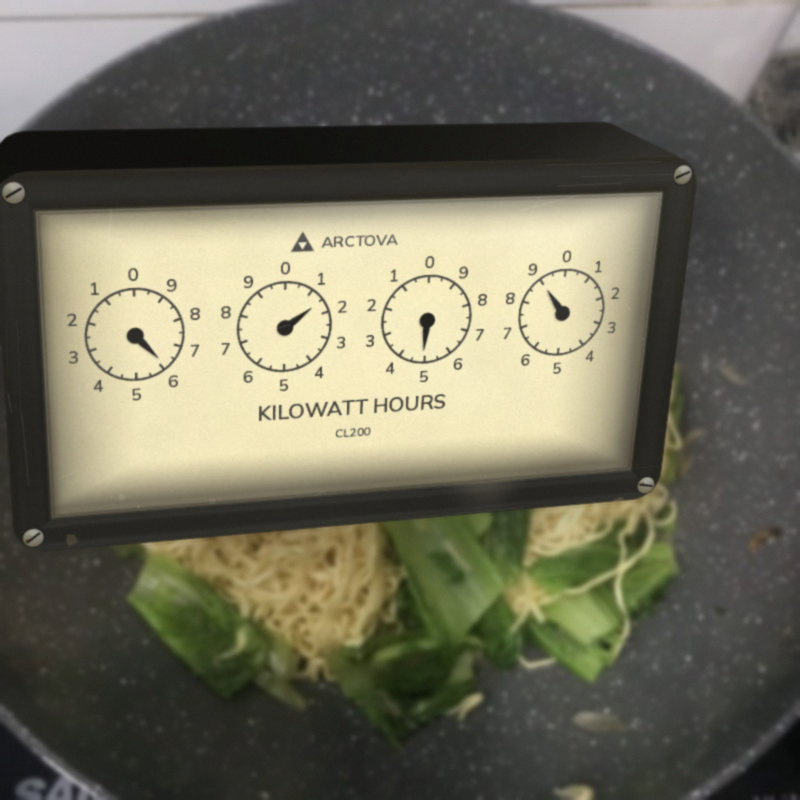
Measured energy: 6149; kWh
